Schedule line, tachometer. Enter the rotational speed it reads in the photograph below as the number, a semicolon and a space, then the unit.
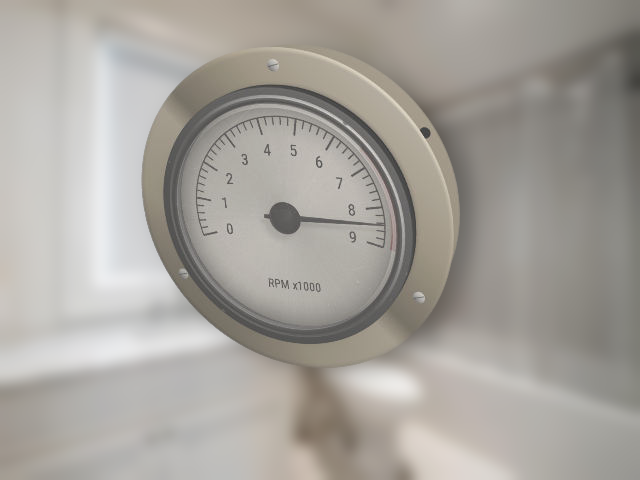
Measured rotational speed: 8400; rpm
